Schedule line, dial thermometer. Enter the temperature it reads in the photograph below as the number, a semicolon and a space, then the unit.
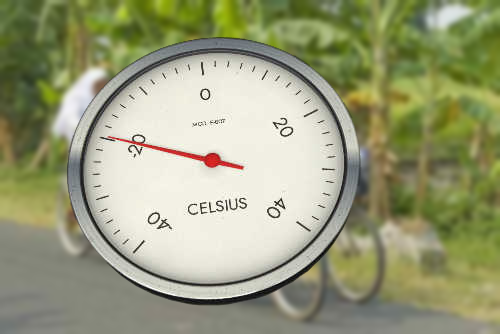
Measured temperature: -20; °C
